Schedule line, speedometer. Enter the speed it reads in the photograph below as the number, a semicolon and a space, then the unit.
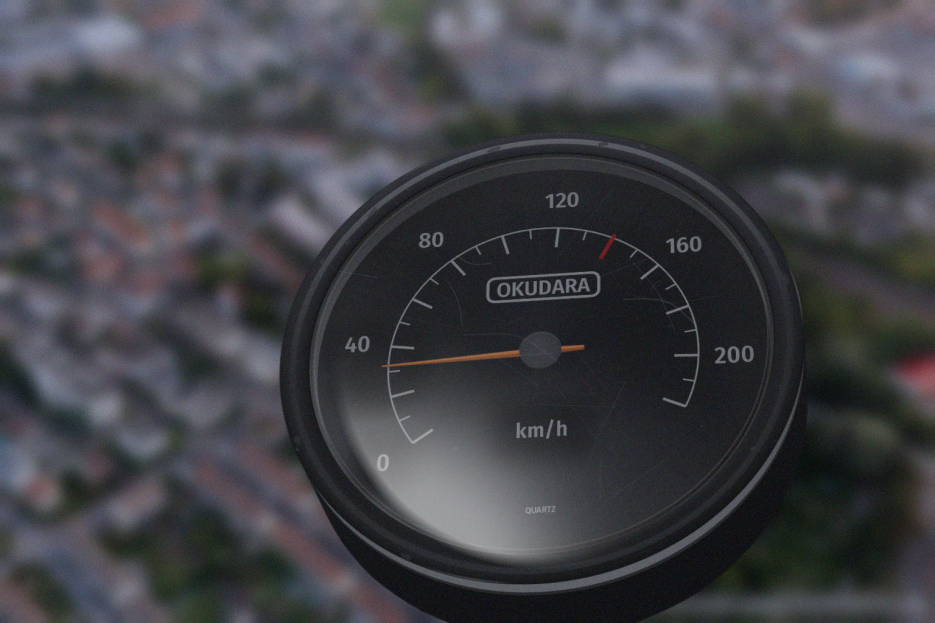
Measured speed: 30; km/h
